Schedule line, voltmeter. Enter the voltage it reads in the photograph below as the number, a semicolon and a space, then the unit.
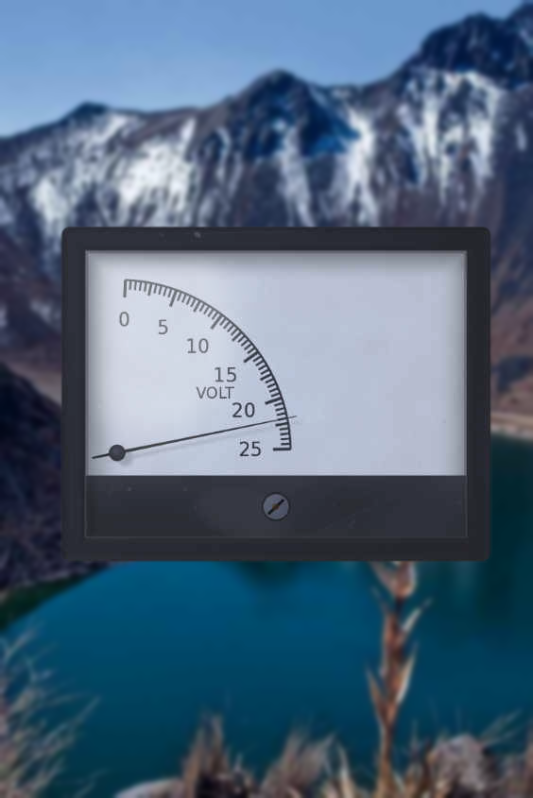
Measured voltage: 22; V
